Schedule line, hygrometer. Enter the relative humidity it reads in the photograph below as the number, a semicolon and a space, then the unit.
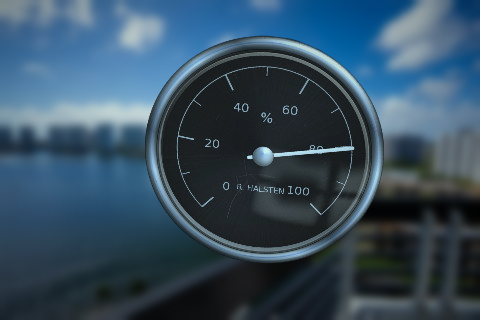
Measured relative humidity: 80; %
